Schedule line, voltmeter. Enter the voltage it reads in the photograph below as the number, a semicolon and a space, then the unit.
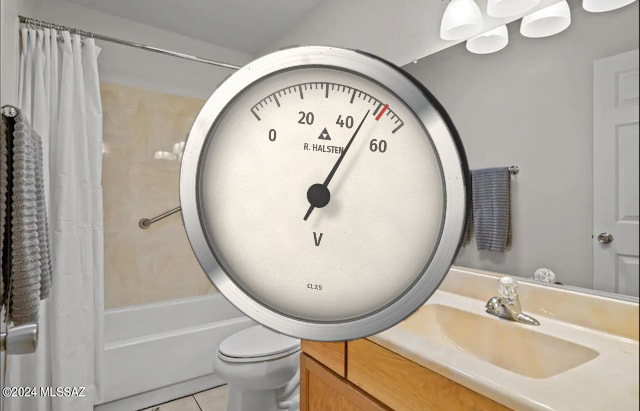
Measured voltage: 48; V
